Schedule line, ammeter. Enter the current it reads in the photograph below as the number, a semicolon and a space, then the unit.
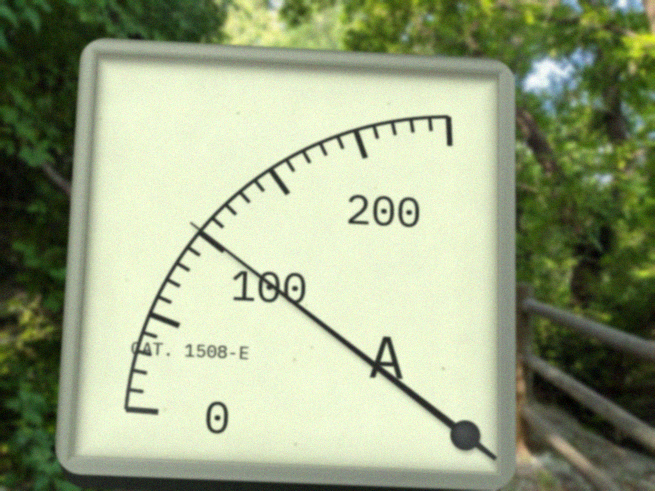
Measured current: 100; A
